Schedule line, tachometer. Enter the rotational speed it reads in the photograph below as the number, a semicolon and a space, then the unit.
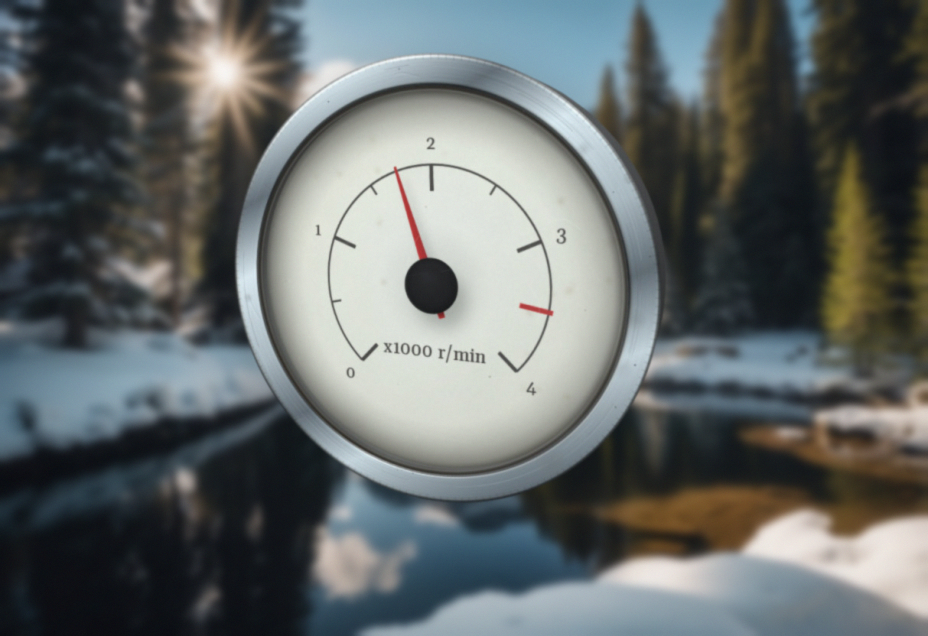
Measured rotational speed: 1750; rpm
